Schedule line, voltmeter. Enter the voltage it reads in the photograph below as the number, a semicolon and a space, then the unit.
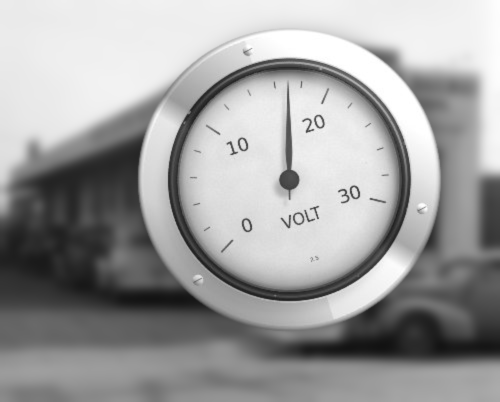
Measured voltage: 17; V
